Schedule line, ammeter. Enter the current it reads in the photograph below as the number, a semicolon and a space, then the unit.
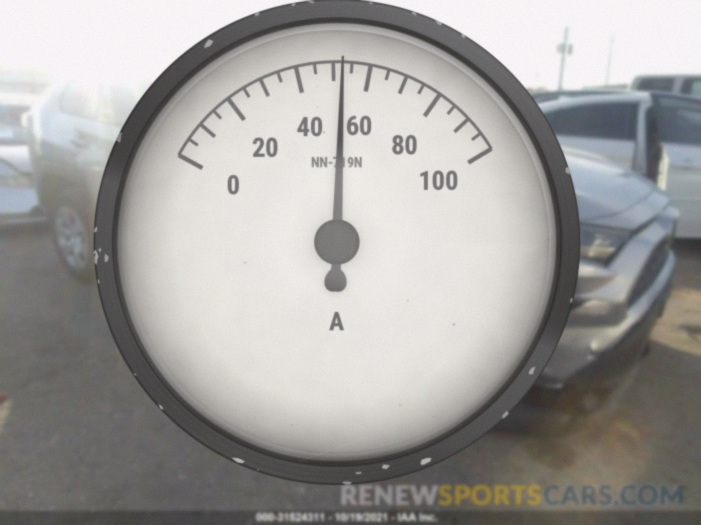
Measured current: 52.5; A
